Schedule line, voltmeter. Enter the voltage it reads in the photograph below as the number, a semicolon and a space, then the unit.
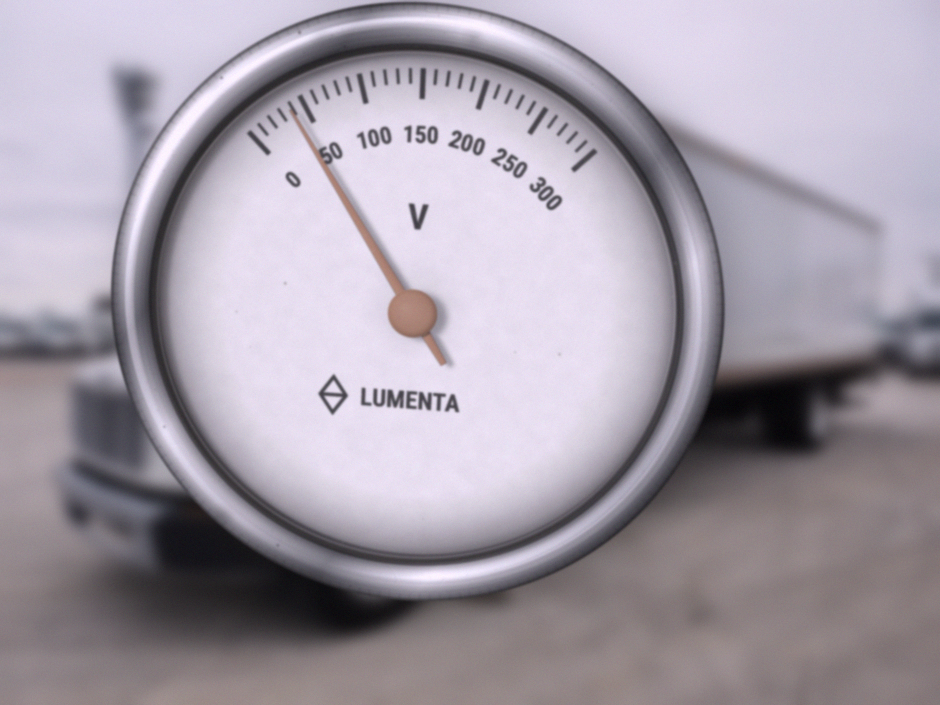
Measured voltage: 40; V
